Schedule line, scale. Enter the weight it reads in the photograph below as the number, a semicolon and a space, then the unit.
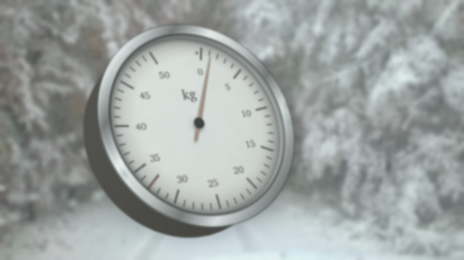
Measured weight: 1; kg
